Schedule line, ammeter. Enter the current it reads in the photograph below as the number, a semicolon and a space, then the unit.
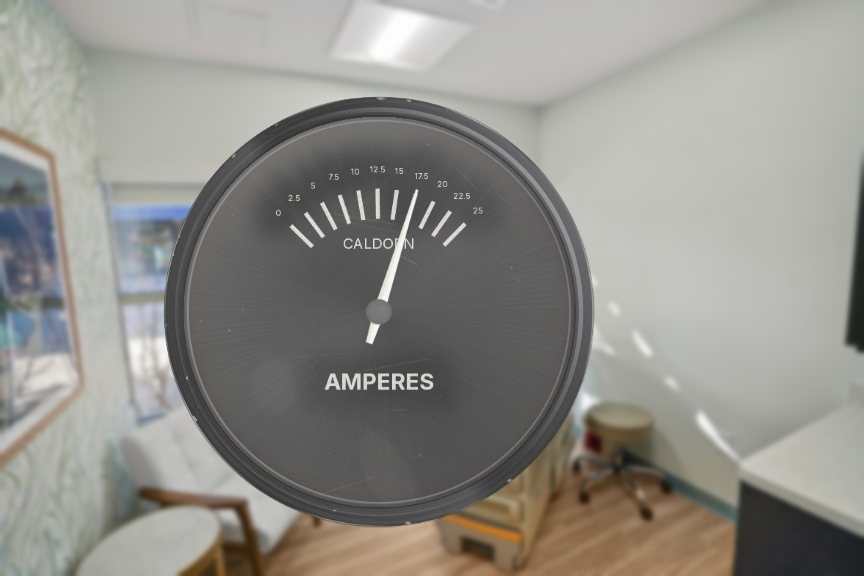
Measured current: 17.5; A
